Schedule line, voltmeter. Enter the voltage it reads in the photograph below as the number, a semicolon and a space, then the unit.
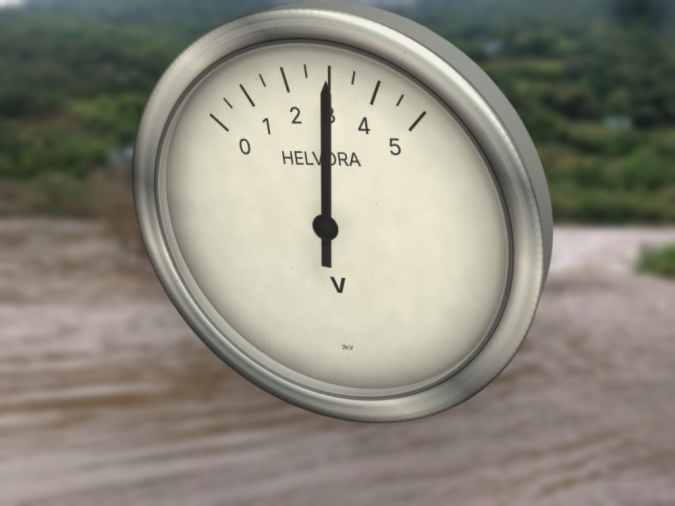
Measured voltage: 3; V
